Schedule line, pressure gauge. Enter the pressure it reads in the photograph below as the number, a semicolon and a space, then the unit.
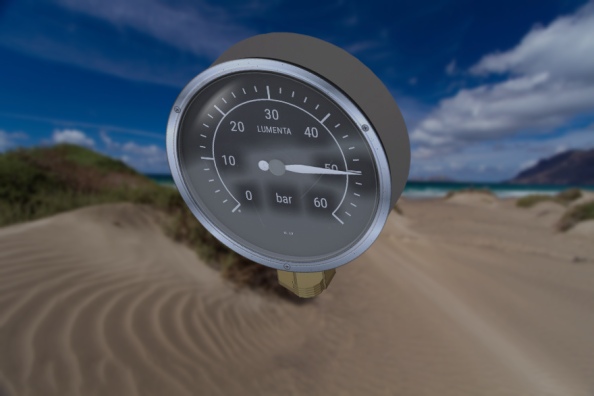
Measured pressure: 50; bar
